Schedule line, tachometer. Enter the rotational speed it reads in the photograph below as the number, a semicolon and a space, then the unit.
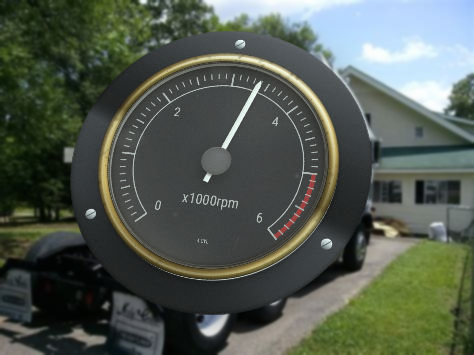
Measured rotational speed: 3400; rpm
